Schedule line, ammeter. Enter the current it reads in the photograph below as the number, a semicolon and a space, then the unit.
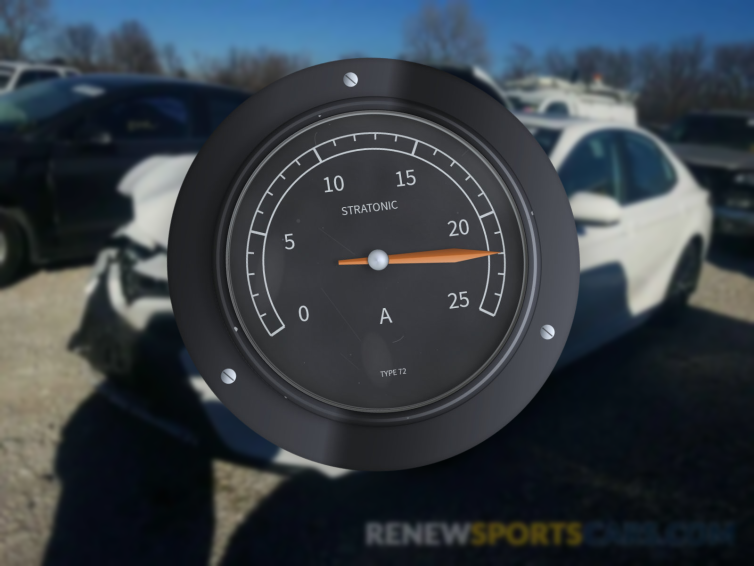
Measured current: 22; A
